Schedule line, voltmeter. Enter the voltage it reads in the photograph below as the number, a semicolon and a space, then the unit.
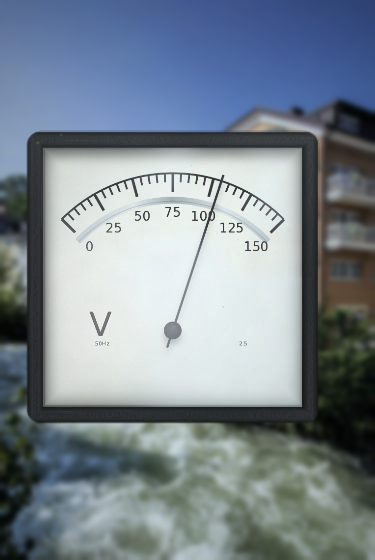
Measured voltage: 105; V
